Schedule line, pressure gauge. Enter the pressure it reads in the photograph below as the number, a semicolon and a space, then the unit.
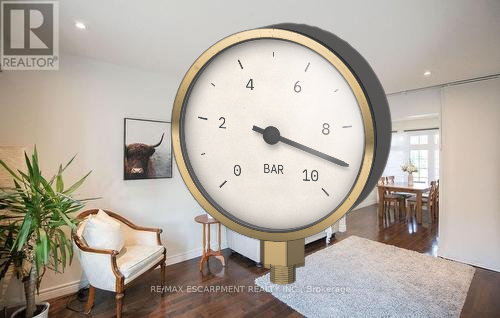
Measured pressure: 9; bar
